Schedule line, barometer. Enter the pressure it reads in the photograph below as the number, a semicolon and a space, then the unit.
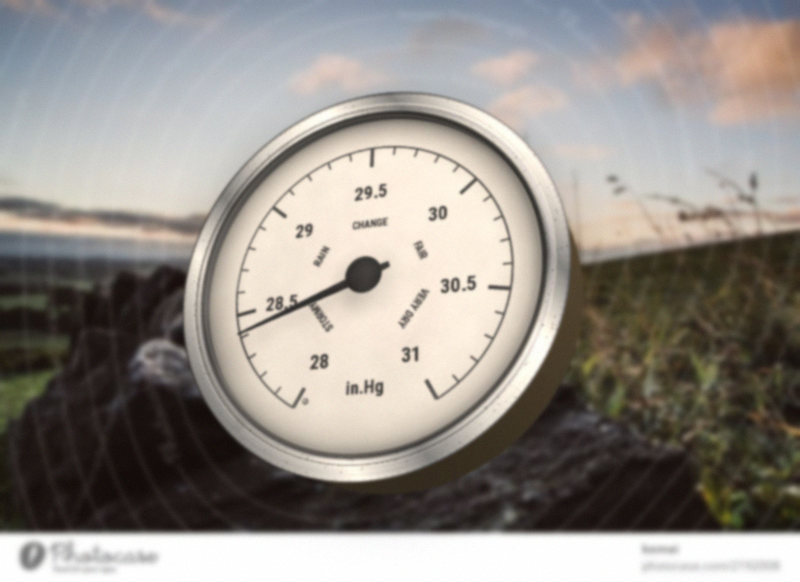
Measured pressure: 28.4; inHg
